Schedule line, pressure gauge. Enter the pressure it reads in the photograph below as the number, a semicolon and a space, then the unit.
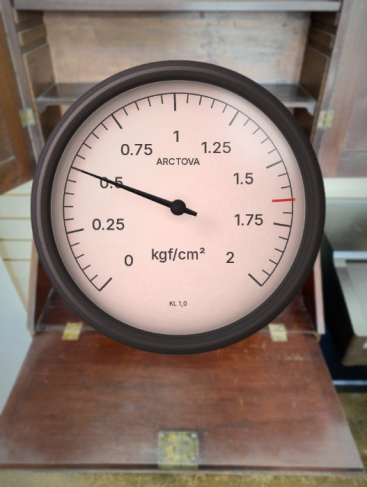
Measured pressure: 0.5; kg/cm²
